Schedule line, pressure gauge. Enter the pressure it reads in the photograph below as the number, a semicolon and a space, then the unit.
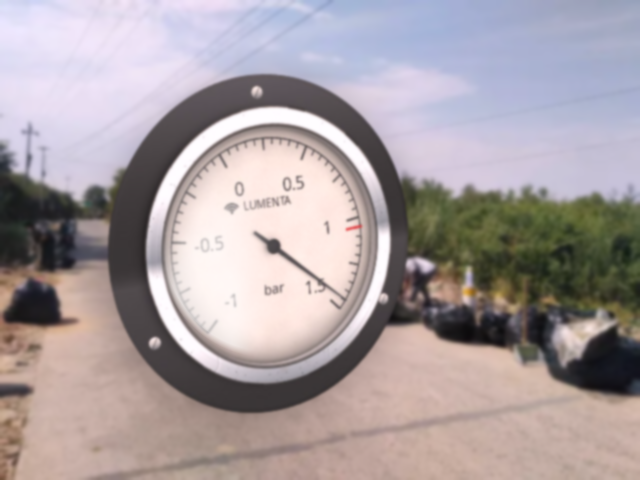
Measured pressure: 1.45; bar
